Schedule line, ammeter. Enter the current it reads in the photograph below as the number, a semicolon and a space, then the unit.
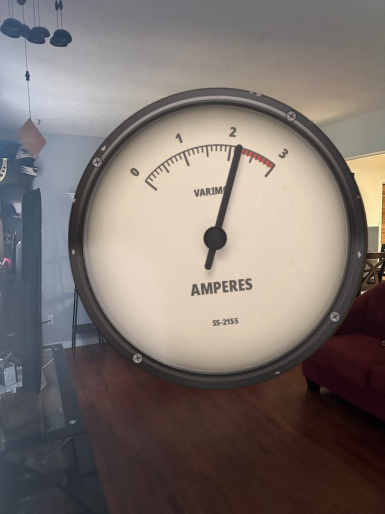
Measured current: 2.2; A
